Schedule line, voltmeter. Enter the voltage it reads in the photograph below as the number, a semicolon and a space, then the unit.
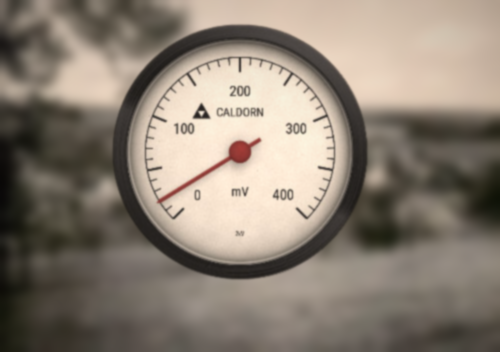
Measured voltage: 20; mV
